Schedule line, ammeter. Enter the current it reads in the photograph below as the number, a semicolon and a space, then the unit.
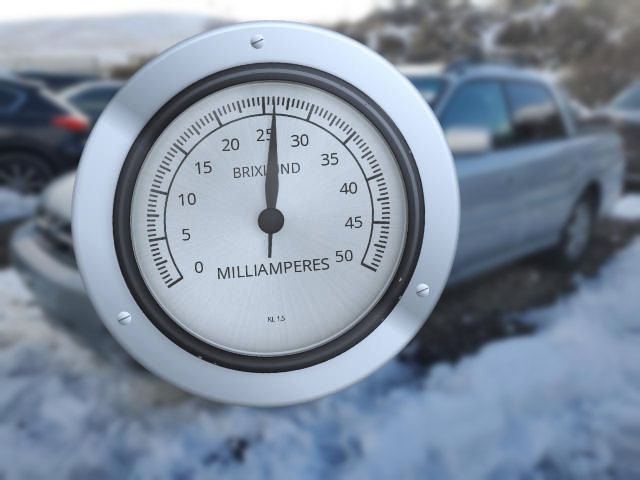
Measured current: 26; mA
